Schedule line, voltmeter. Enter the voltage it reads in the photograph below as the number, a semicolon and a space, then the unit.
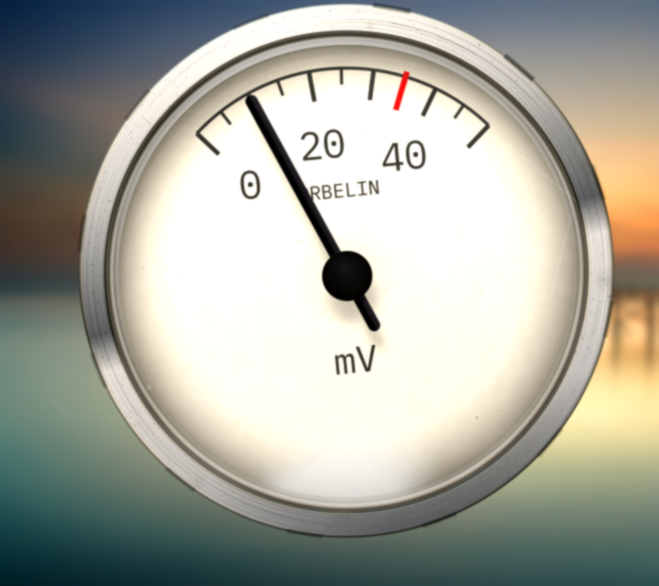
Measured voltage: 10; mV
